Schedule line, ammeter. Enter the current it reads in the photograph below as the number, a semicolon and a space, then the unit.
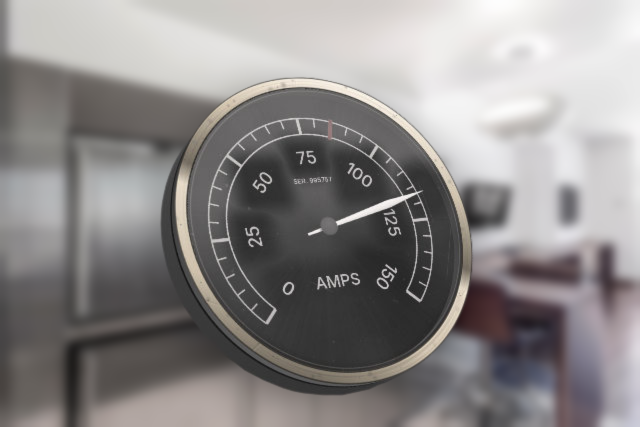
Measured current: 117.5; A
